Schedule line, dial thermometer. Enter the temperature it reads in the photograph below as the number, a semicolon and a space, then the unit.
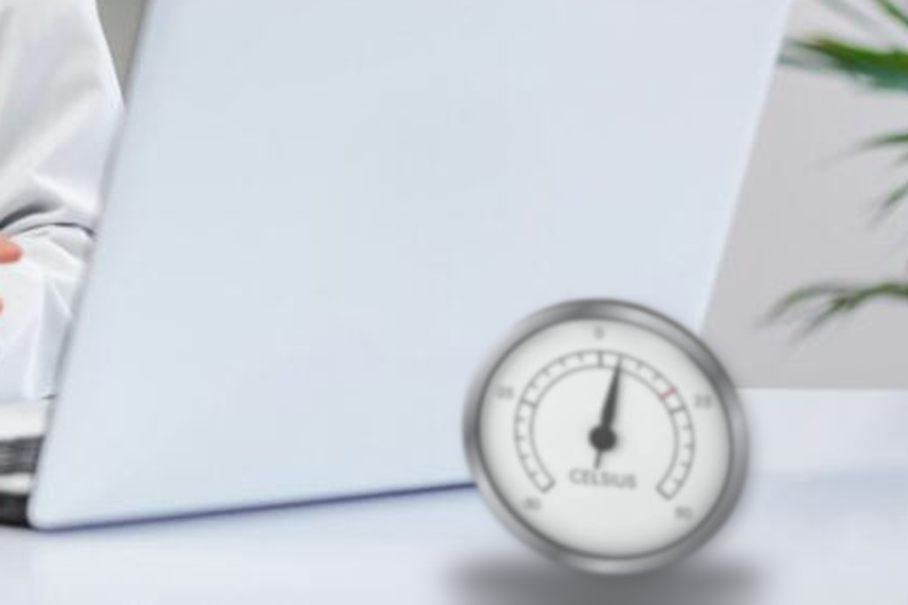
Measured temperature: 5; °C
